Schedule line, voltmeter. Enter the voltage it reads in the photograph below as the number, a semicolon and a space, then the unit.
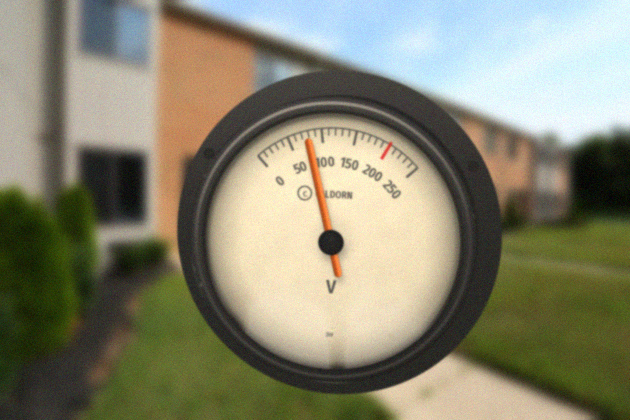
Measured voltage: 80; V
